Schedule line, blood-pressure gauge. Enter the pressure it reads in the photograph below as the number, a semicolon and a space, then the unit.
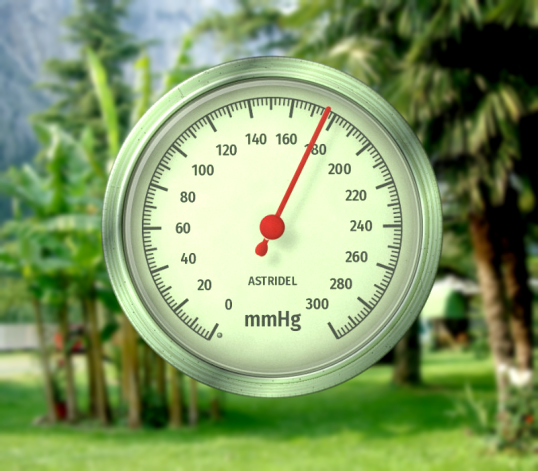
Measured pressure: 176; mmHg
